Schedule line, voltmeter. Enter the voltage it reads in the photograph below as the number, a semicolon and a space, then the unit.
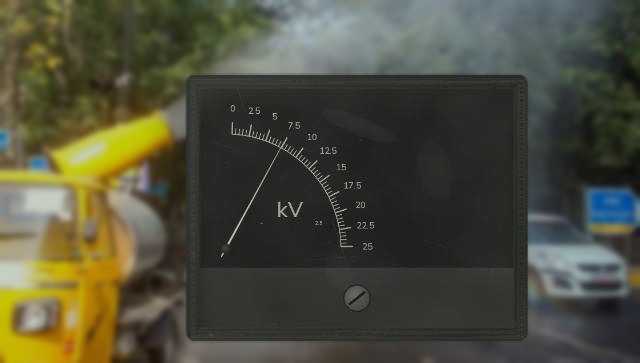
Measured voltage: 7.5; kV
